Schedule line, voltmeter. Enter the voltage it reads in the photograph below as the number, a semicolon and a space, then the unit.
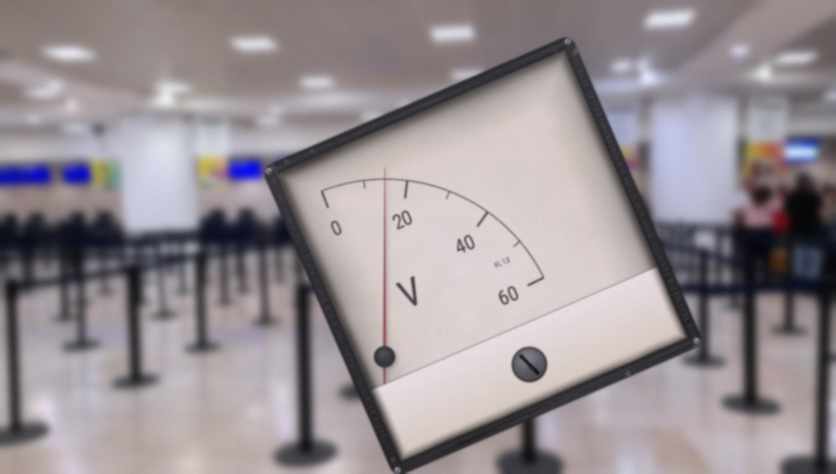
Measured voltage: 15; V
